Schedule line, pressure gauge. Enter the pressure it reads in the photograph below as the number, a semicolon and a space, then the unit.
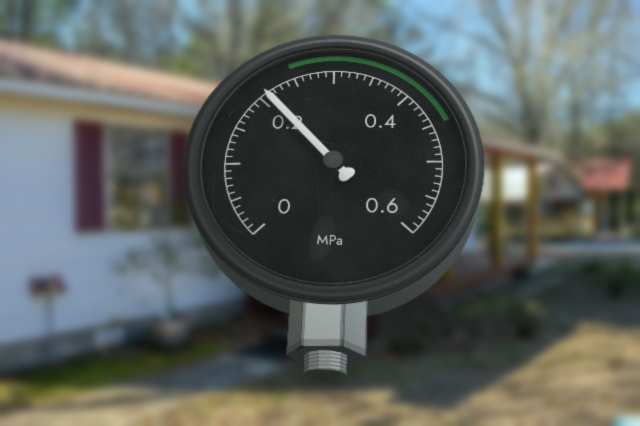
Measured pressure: 0.21; MPa
